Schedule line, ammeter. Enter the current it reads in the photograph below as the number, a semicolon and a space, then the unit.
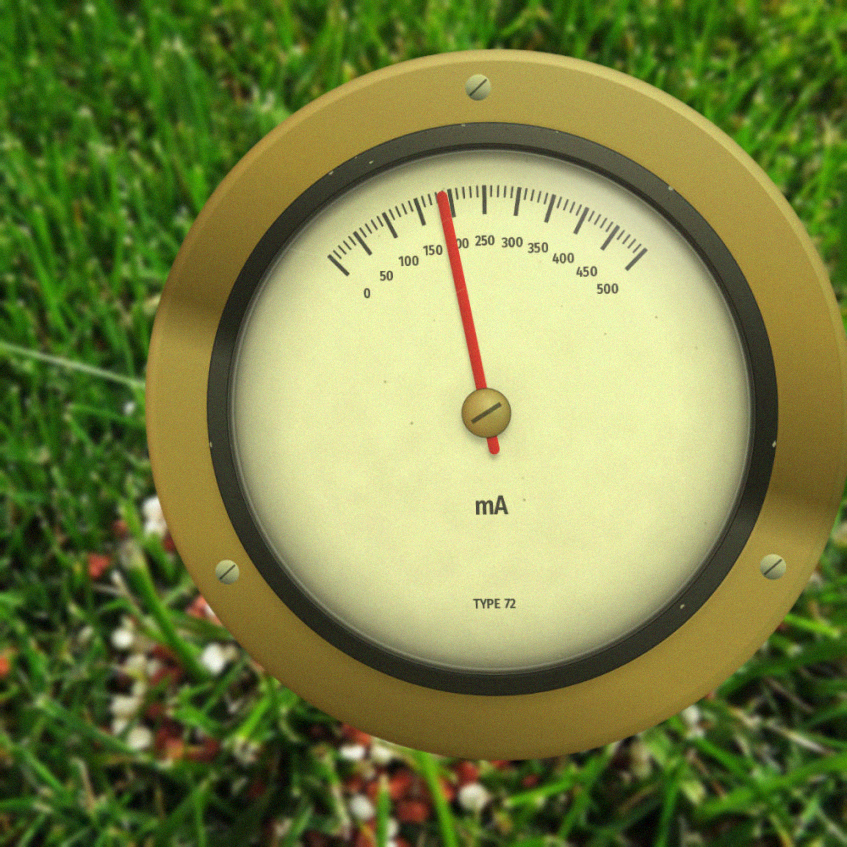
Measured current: 190; mA
